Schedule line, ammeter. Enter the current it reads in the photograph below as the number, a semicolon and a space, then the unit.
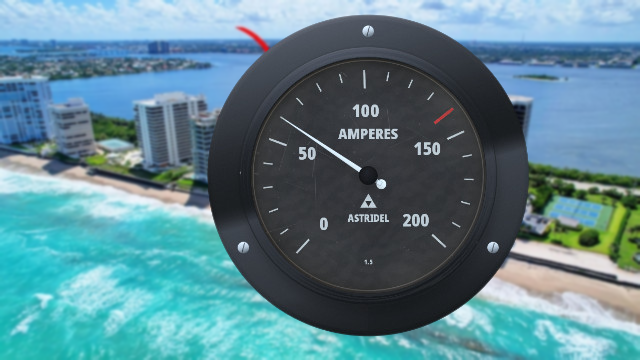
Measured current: 60; A
